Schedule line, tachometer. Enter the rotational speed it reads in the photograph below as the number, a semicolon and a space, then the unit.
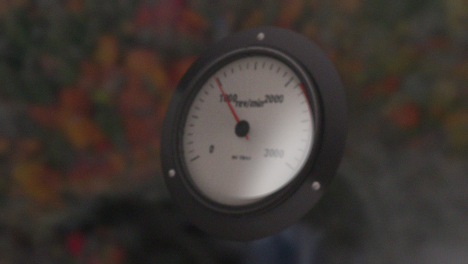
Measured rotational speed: 1000; rpm
